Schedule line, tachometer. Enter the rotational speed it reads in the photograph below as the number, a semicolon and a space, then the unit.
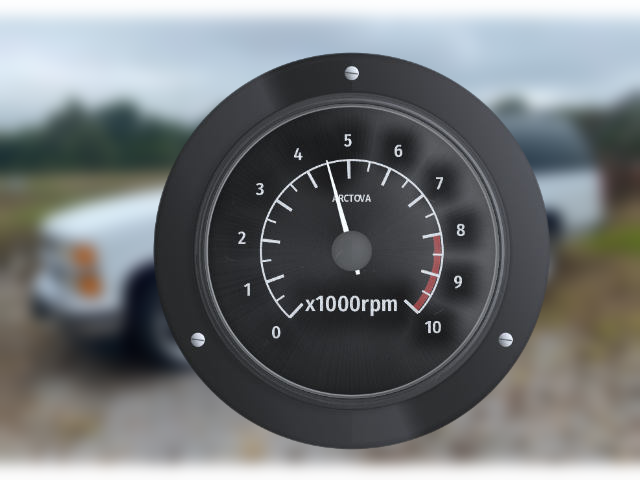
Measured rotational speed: 4500; rpm
